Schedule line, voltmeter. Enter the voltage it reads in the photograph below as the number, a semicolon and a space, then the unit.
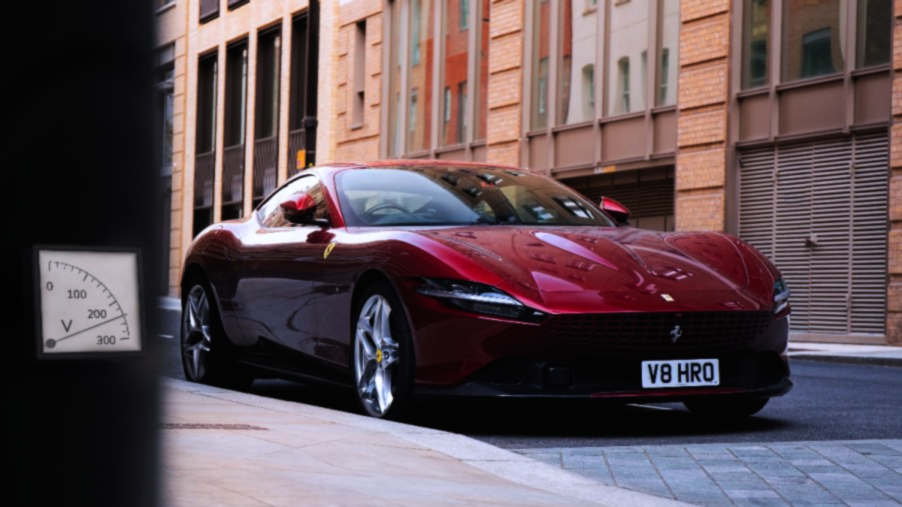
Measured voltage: 240; V
